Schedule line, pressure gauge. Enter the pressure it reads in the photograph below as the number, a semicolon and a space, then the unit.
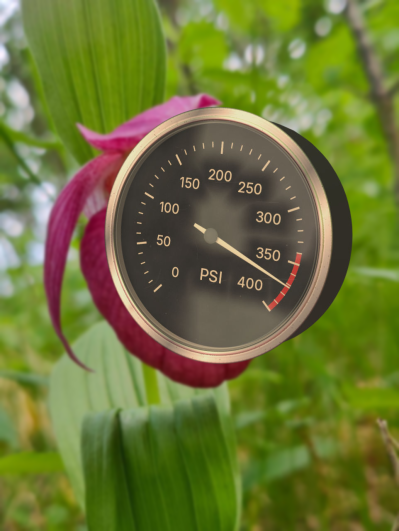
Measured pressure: 370; psi
